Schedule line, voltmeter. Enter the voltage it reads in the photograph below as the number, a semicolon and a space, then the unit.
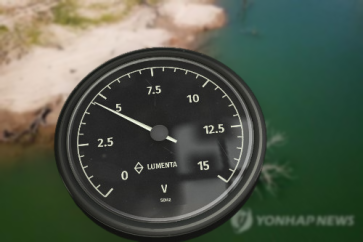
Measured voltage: 4.5; V
